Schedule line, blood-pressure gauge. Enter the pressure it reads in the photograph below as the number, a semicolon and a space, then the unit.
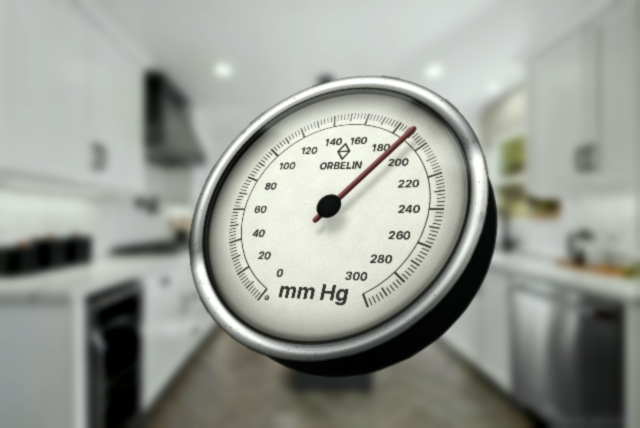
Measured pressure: 190; mmHg
